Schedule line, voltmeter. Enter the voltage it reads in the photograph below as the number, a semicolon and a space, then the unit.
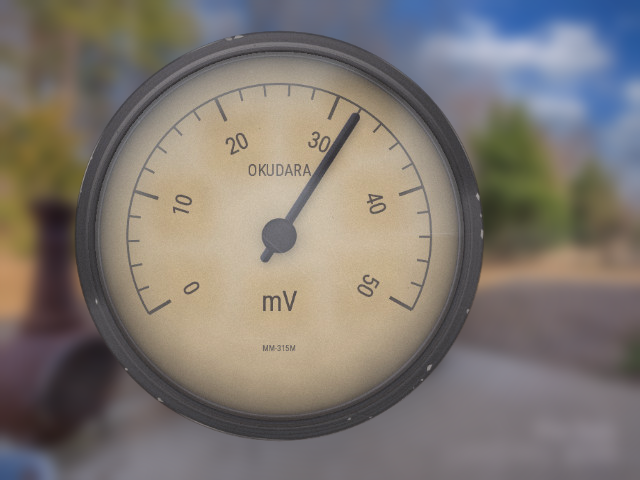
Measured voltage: 32; mV
